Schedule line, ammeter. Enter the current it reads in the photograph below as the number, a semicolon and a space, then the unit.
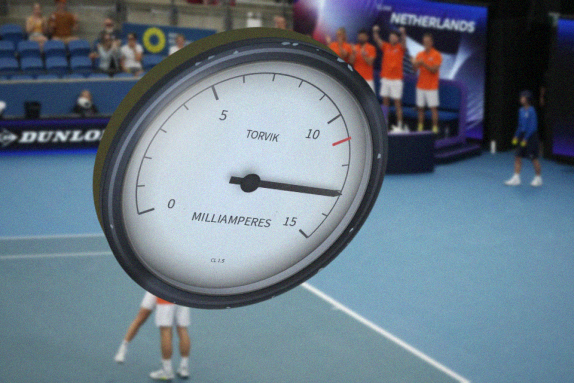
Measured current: 13; mA
